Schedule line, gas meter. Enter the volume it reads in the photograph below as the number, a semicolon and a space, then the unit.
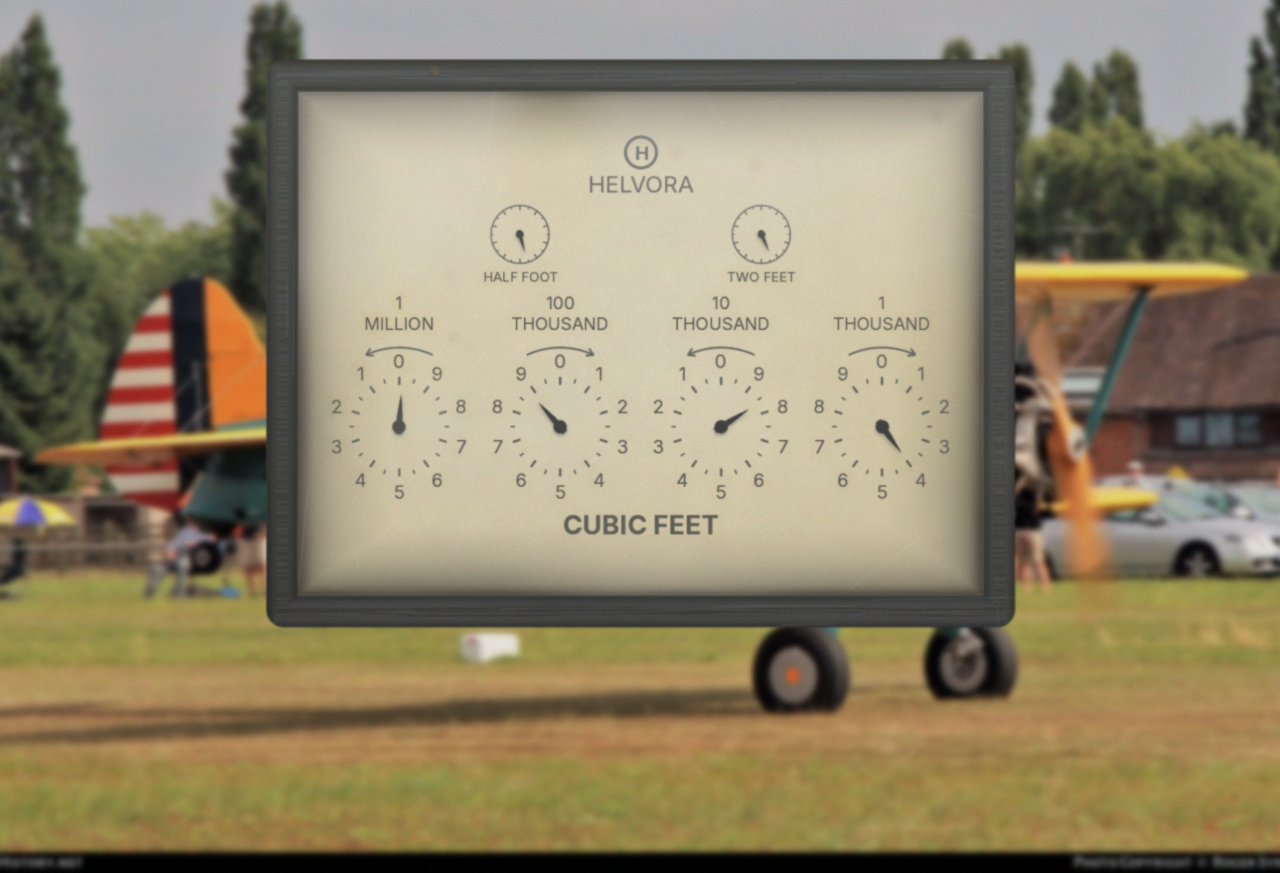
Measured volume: 988400; ft³
